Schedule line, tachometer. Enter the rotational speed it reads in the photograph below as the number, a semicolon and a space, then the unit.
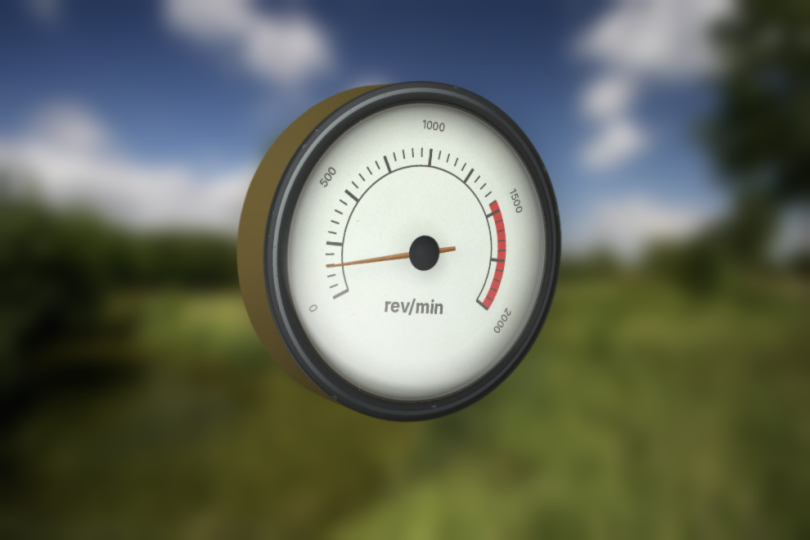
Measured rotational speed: 150; rpm
